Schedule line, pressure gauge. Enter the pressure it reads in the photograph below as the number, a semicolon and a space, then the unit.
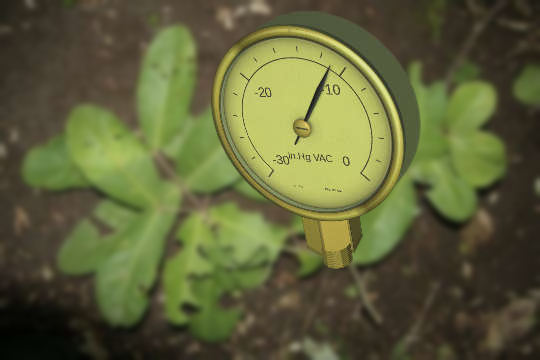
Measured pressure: -11; inHg
